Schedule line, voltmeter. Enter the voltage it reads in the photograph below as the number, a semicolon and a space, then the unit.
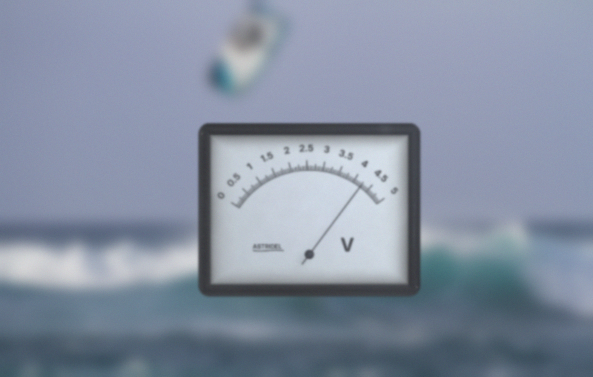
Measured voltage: 4.25; V
